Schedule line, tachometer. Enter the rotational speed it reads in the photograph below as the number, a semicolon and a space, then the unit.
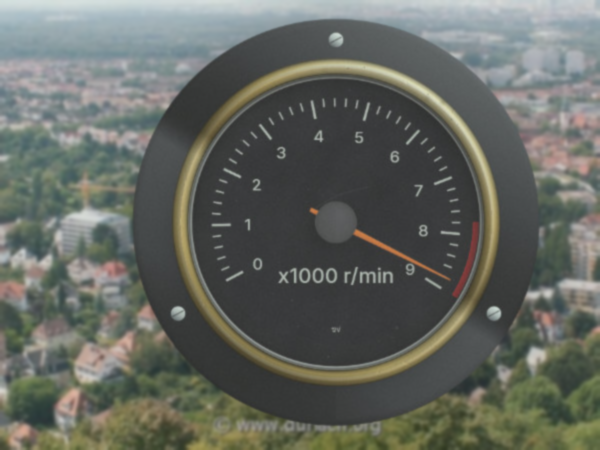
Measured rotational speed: 8800; rpm
